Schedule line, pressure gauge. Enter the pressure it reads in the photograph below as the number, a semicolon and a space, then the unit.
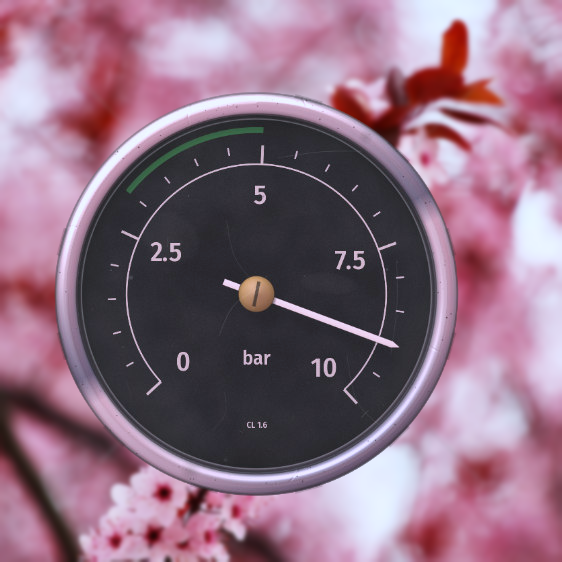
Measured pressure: 9; bar
